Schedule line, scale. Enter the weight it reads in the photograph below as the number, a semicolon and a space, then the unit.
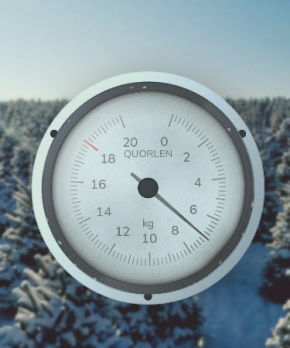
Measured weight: 7; kg
